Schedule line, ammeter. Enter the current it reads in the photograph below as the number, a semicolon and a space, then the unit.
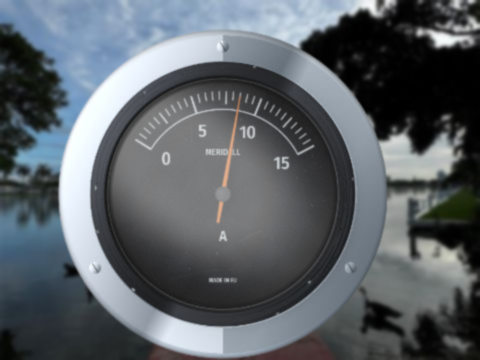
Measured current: 8.5; A
